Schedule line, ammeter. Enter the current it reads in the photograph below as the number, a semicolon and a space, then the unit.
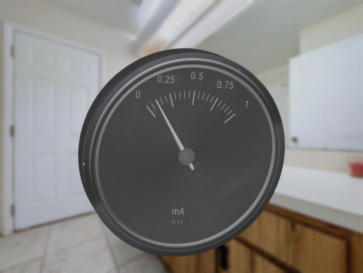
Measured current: 0.1; mA
